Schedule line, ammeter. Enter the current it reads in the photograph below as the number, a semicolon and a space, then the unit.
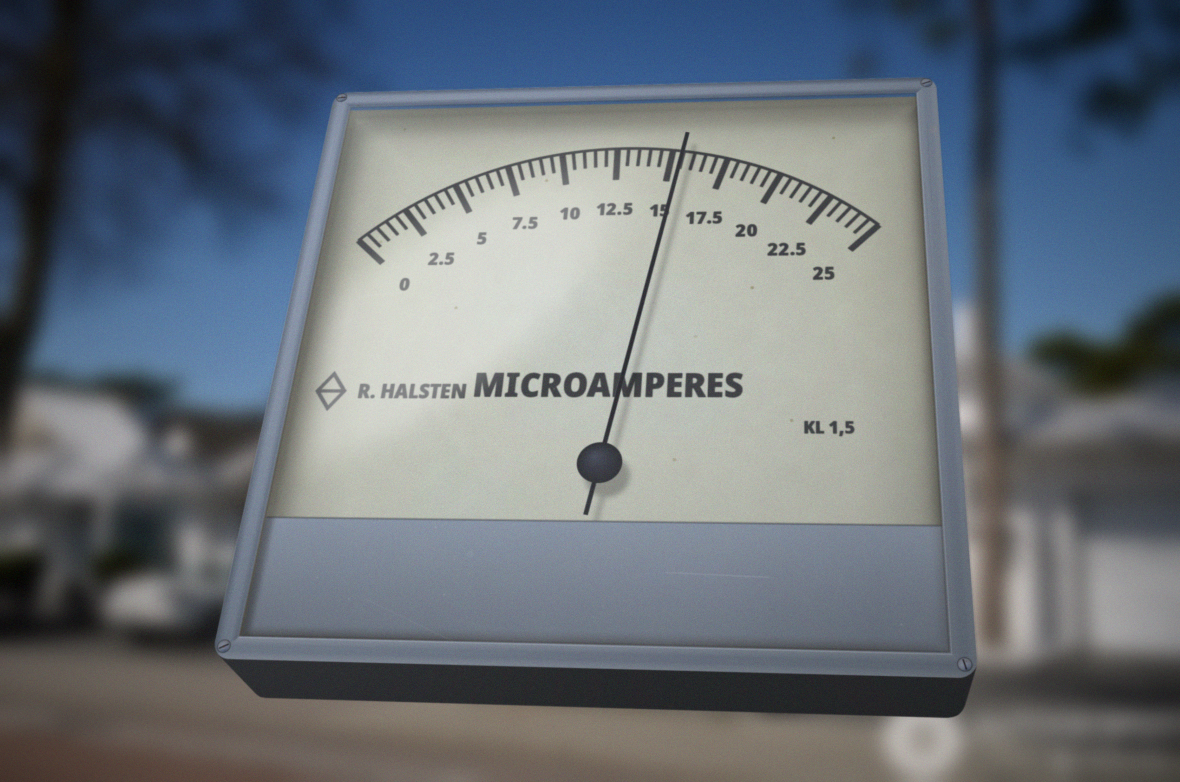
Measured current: 15.5; µA
